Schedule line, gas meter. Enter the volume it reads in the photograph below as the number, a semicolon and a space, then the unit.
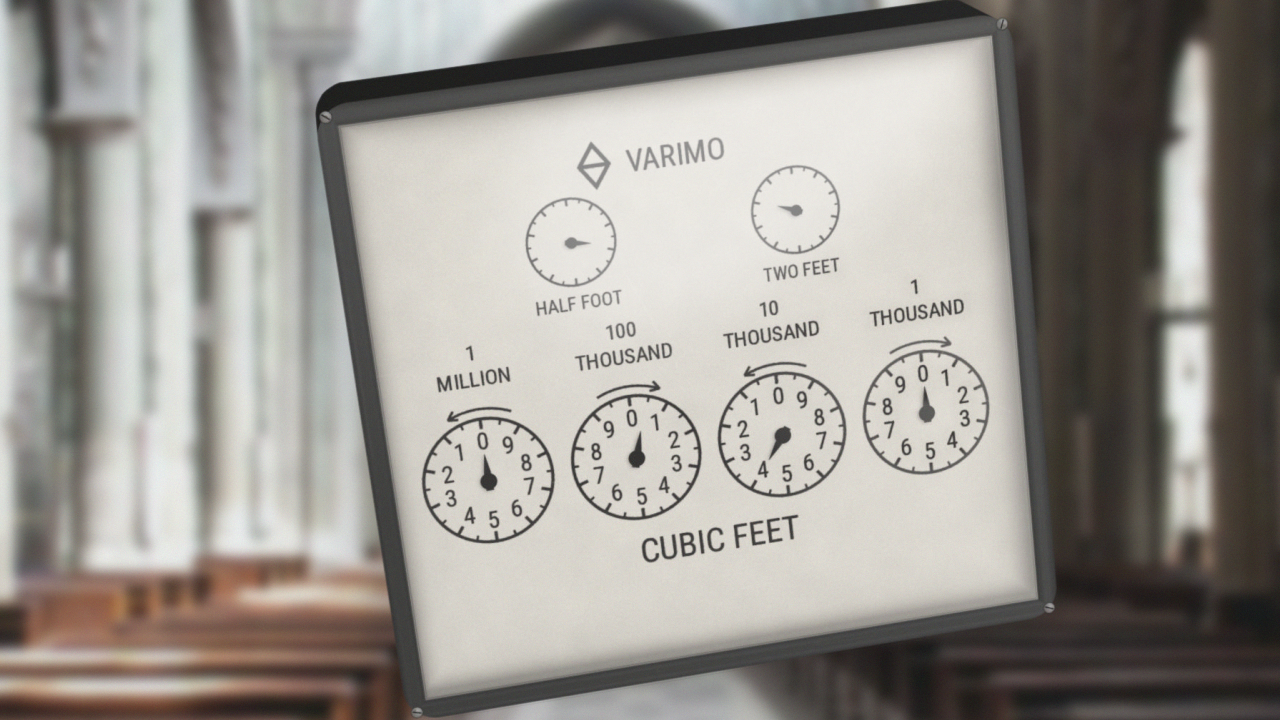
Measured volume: 4000; ft³
